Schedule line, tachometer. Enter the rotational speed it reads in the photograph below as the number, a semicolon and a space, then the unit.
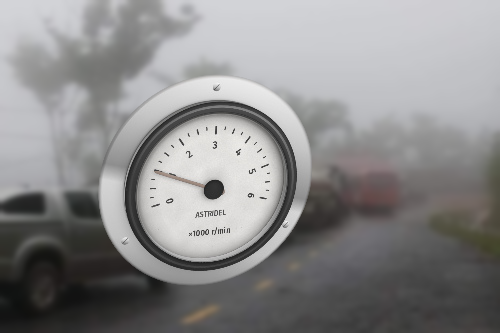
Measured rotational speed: 1000; rpm
